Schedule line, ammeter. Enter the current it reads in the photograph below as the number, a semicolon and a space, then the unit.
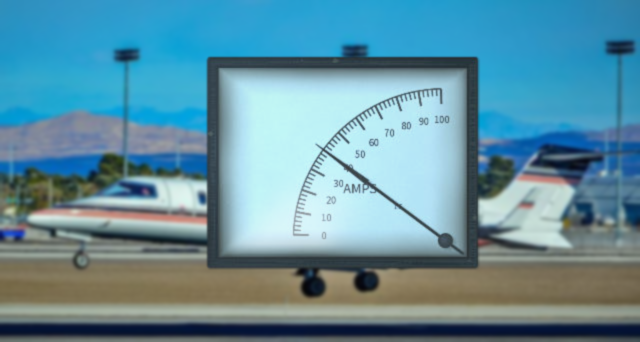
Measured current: 40; A
